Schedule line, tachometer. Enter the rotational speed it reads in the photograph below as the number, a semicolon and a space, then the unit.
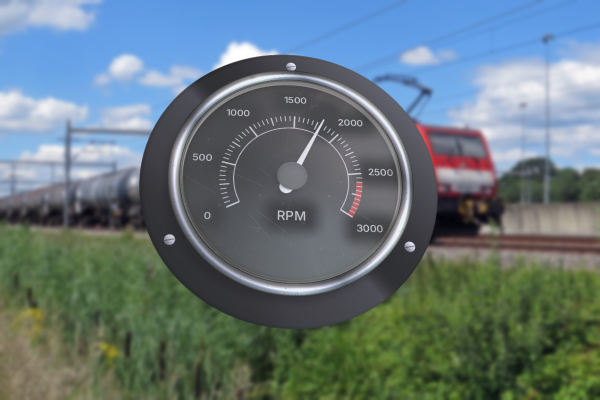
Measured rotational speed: 1800; rpm
